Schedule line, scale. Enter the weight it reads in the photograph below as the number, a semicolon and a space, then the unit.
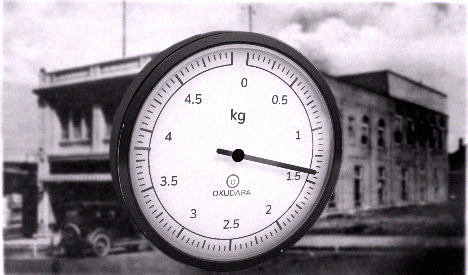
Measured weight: 1.4; kg
